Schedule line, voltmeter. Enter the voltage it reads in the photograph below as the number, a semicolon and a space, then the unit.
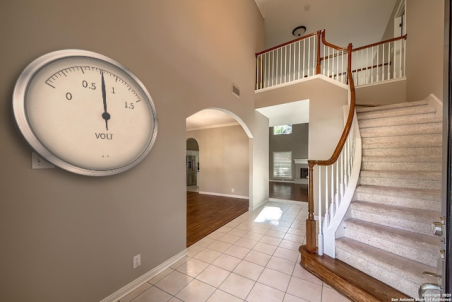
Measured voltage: 0.75; V
